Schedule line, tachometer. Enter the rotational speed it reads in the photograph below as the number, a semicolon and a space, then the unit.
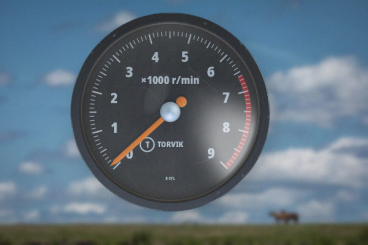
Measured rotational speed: 100; rpm
